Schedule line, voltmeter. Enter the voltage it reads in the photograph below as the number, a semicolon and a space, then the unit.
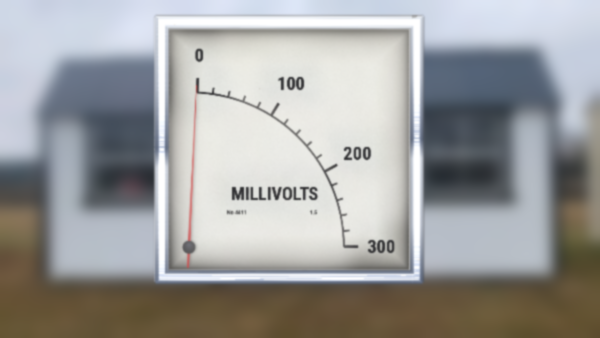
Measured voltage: 0; mV
